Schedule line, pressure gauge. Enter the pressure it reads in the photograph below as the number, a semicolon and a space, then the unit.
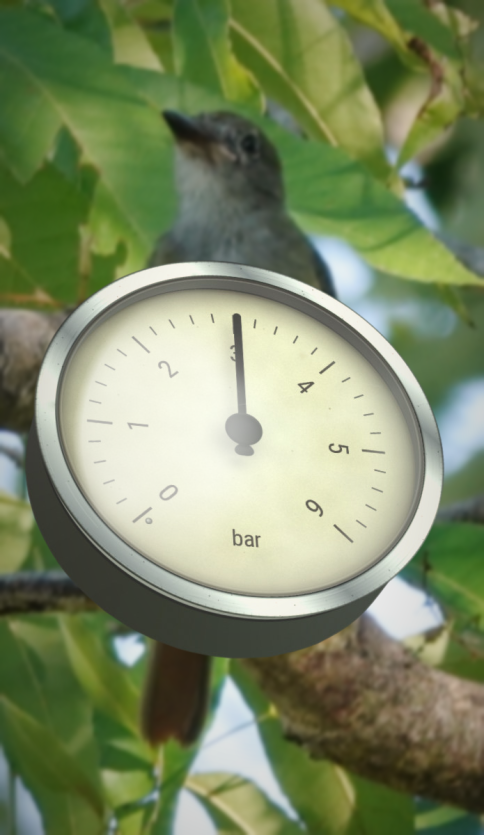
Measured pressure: 3; bar
